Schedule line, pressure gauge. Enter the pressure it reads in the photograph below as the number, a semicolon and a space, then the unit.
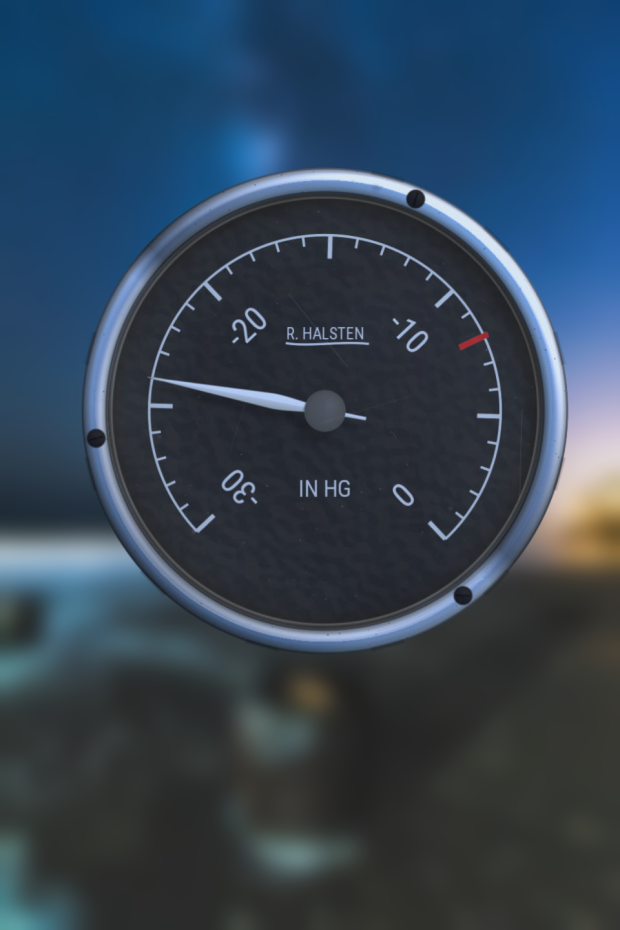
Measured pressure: -24; inHg
